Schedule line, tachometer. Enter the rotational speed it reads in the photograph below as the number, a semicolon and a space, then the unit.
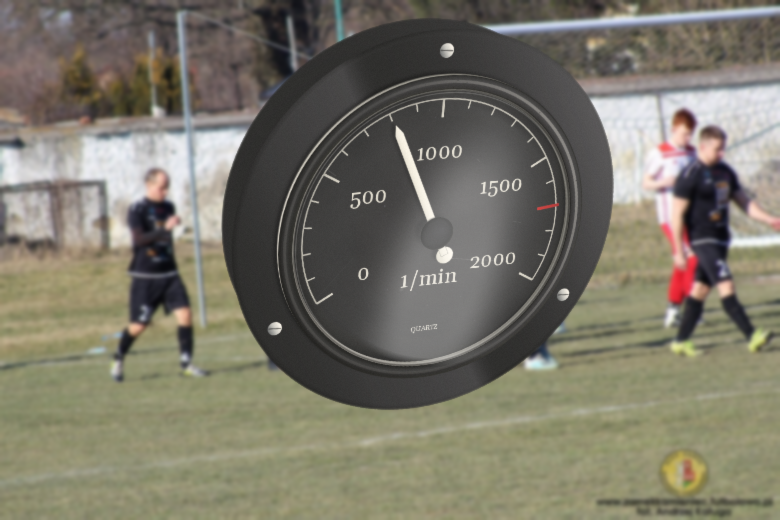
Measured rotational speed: 800; rpm
